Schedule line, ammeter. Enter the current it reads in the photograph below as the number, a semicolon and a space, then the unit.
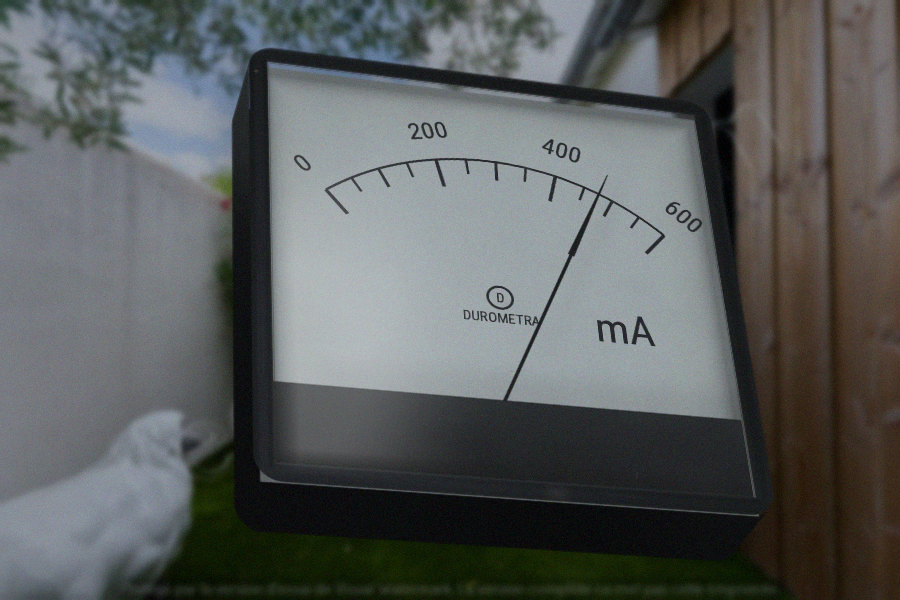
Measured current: 475; mA
